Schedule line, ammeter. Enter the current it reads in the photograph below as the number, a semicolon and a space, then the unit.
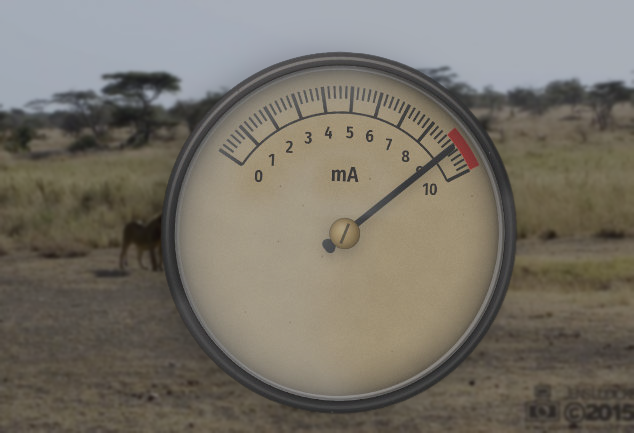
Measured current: 9; mA
